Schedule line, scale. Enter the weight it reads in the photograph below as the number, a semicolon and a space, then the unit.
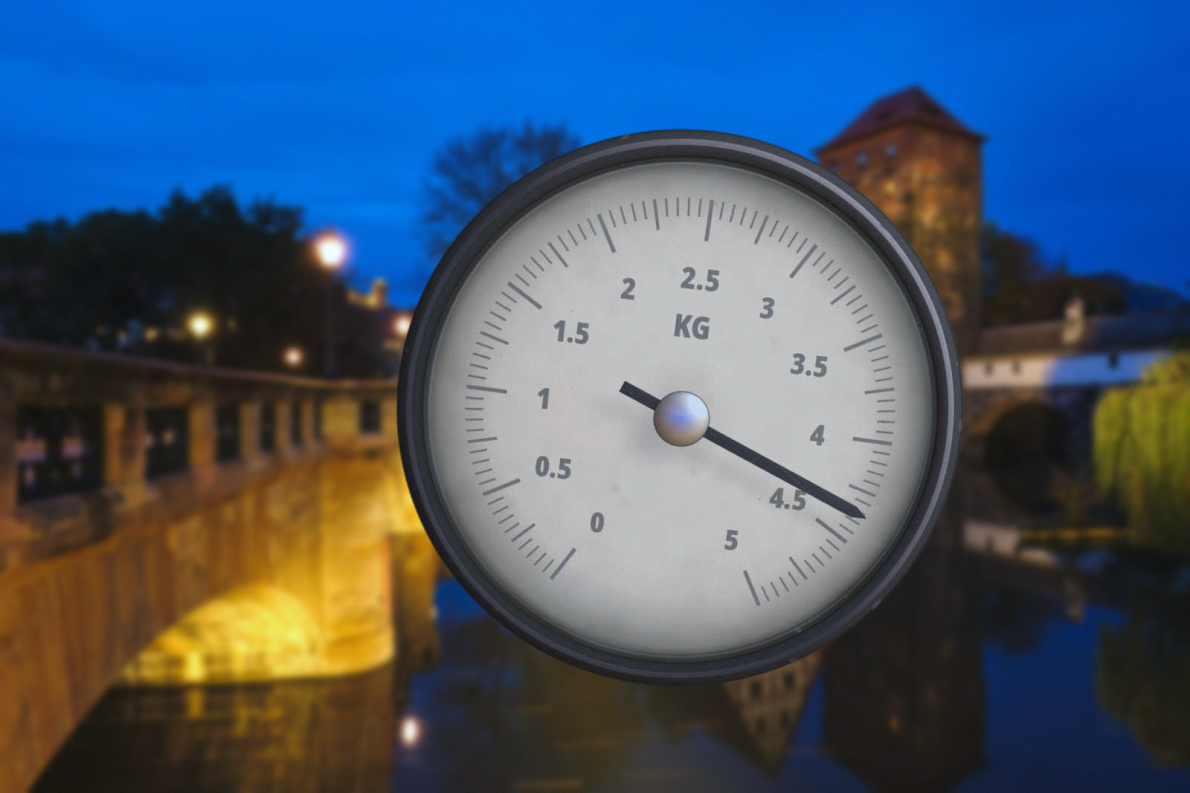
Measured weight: 4.35; kg
